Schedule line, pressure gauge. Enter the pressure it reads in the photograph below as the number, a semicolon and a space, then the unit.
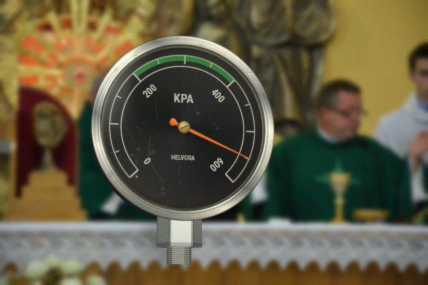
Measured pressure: 550; kPa
